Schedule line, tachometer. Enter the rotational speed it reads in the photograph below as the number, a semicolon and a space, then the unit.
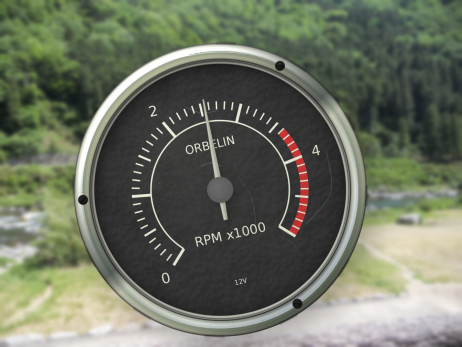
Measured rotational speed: 2550; rpm
